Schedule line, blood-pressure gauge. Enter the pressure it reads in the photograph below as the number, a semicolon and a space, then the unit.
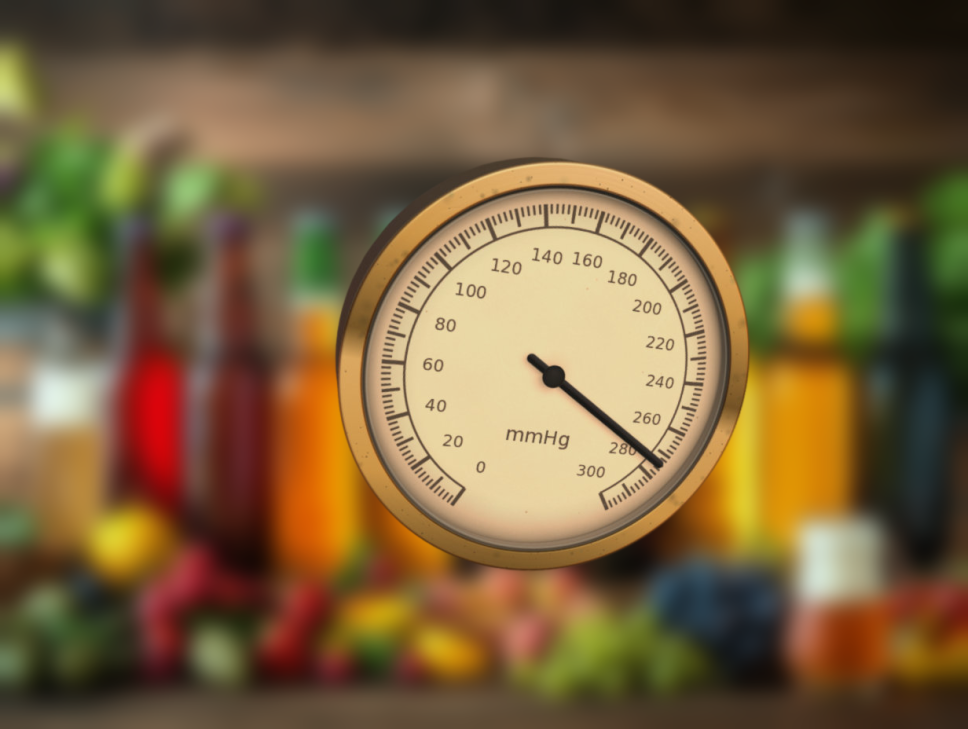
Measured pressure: 274; mmHg
